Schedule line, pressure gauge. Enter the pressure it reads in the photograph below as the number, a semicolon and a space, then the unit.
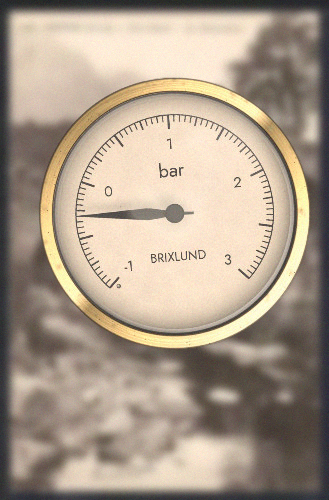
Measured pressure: -0.3; bar
